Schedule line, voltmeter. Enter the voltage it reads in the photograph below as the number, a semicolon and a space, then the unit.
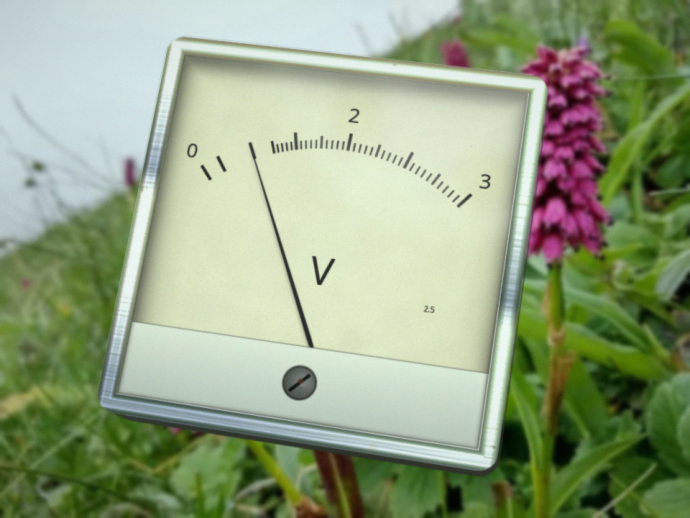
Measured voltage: 1; V
